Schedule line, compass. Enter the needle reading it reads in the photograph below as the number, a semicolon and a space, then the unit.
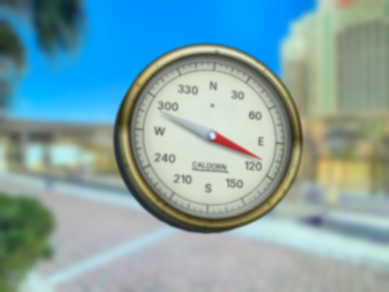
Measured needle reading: 110; °
